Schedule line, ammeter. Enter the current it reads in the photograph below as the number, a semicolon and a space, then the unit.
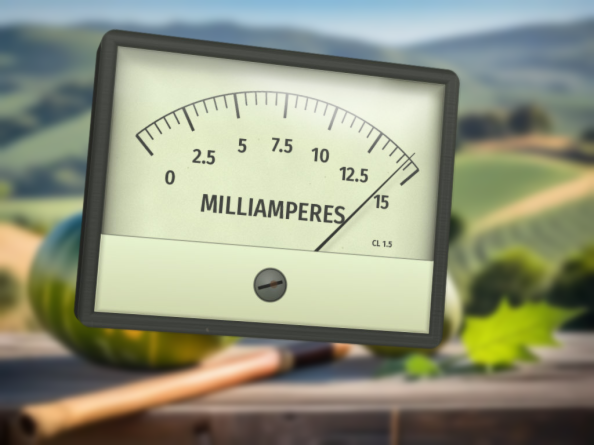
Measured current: 14.25; mA
